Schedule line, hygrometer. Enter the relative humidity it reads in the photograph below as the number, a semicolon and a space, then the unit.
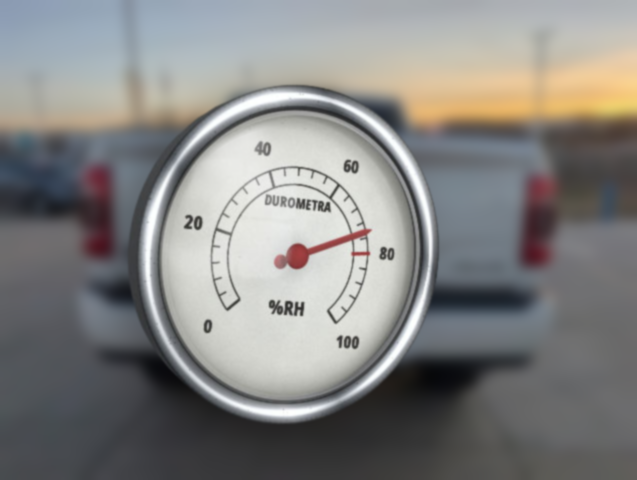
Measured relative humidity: 74; %
